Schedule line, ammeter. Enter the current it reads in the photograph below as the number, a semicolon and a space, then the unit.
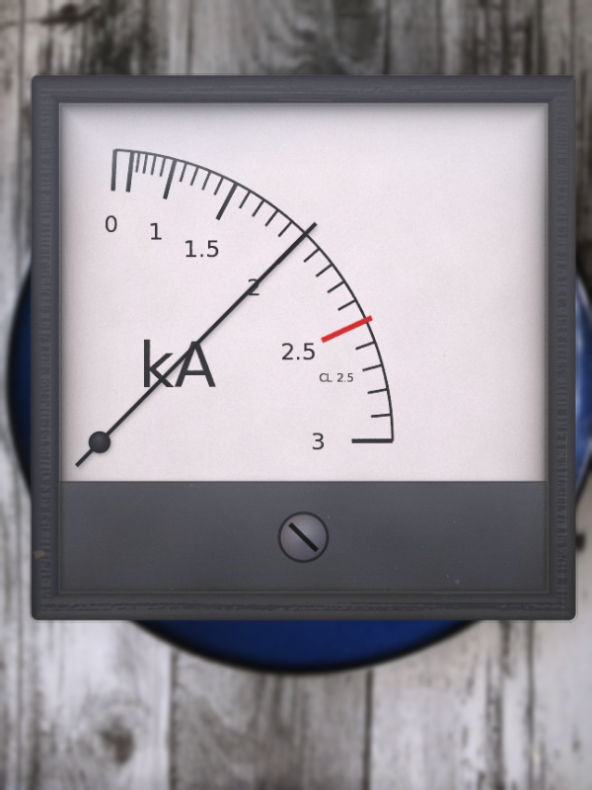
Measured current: 2; kA
